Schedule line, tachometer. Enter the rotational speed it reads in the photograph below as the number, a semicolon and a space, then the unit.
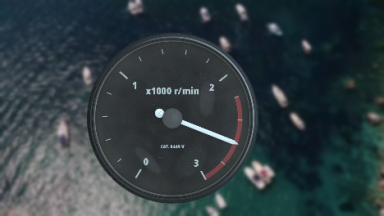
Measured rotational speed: 2600; rpm
